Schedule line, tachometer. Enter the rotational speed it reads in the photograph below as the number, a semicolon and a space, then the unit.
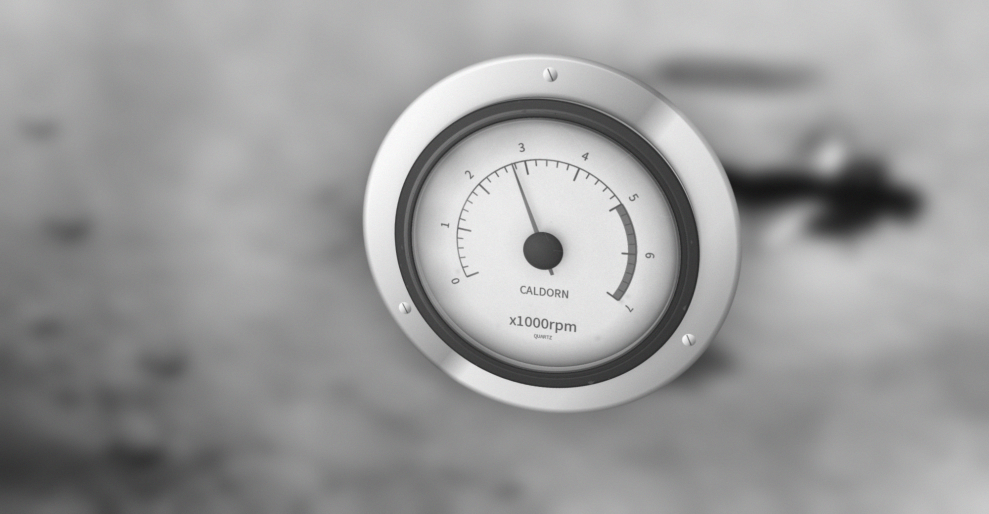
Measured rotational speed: 2800; rpm
